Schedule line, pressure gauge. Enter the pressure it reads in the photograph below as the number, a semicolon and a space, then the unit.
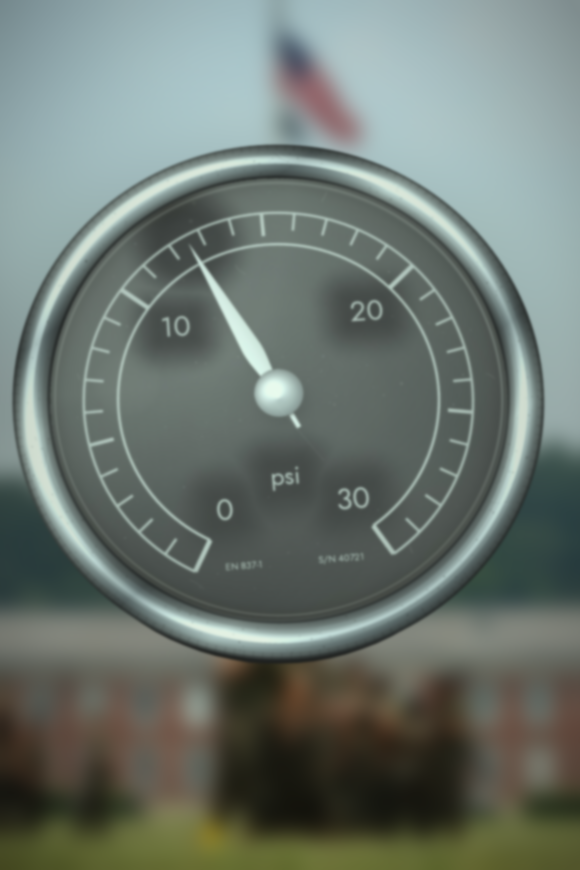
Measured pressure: 12.5; psi
